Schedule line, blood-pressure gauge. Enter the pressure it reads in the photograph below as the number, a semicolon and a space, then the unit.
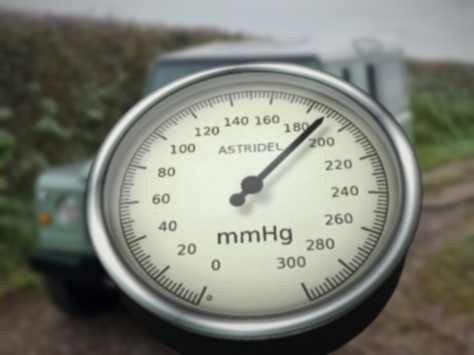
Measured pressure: 190; mmHg
